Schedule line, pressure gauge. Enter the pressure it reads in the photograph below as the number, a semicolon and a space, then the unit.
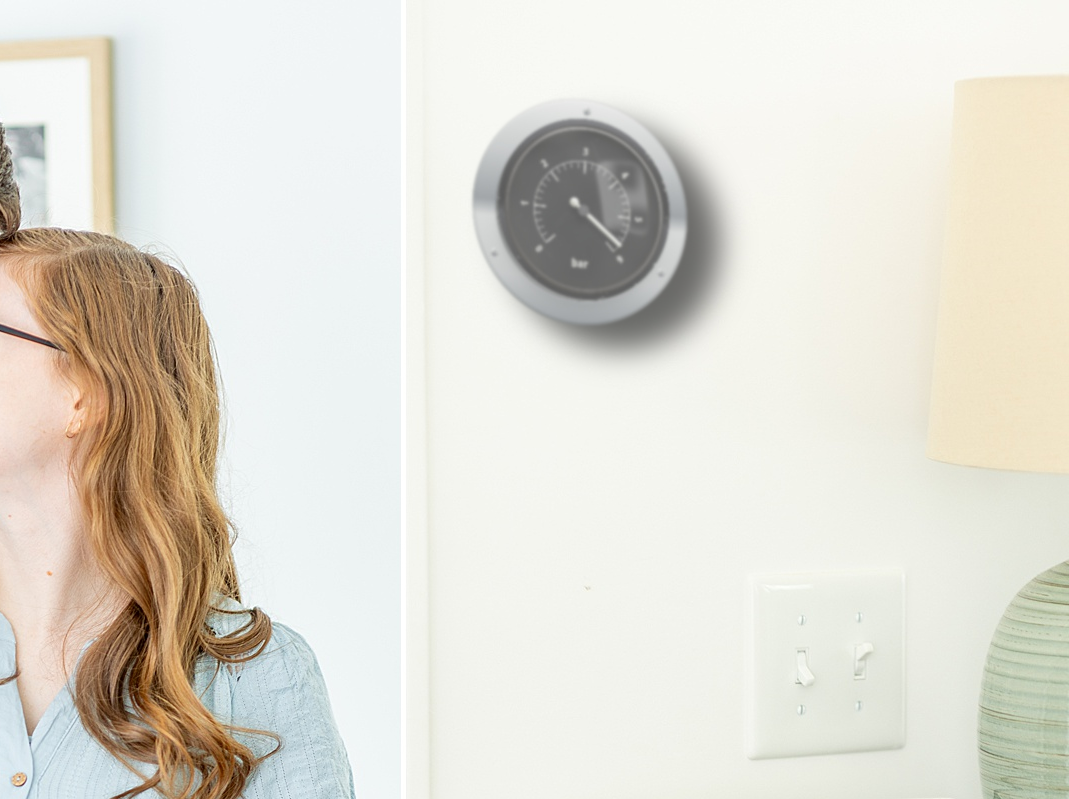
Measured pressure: 5.8; bar
